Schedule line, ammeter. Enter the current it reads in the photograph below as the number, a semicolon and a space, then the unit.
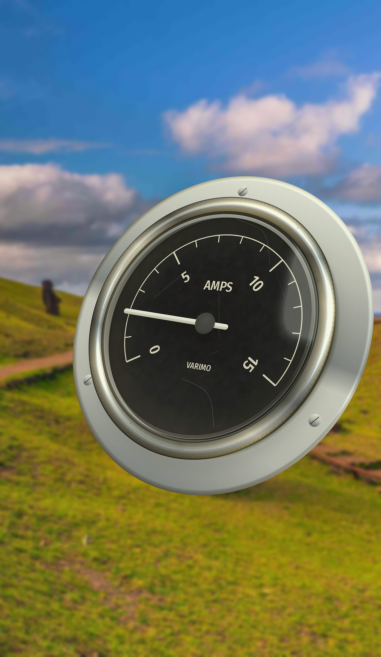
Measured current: 2; A
